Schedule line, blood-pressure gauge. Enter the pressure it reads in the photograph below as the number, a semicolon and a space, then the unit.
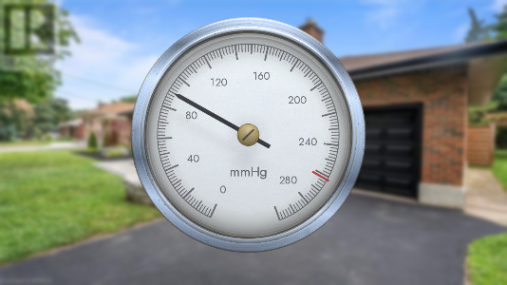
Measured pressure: 90; mmHg
